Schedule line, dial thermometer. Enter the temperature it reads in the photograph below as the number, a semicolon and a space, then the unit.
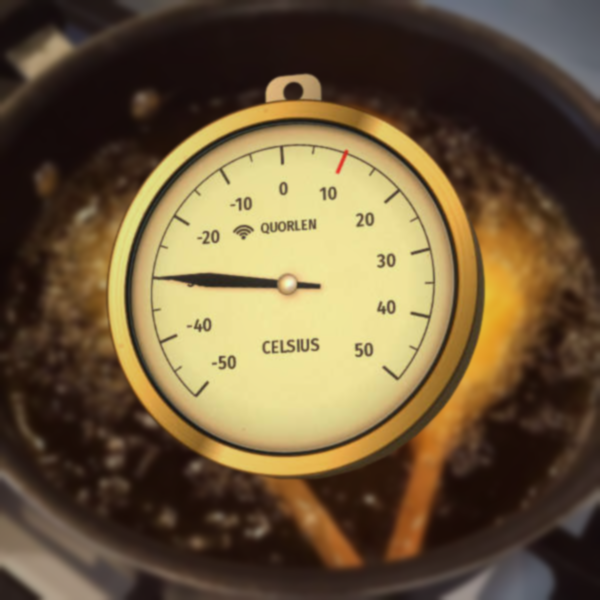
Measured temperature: -30; °C
